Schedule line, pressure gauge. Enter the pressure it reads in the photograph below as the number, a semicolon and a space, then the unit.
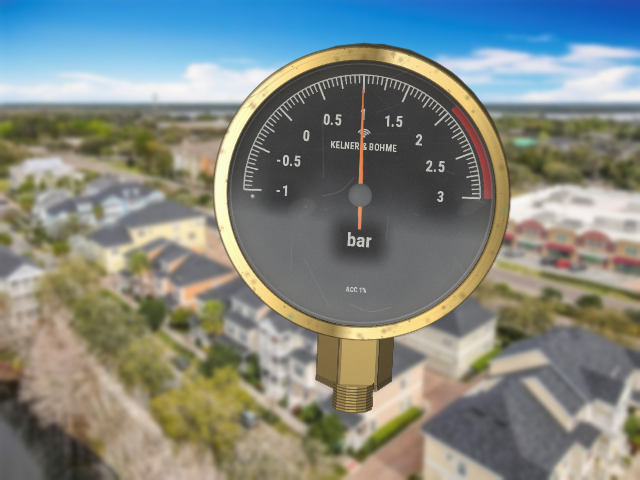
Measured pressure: 1; bar
